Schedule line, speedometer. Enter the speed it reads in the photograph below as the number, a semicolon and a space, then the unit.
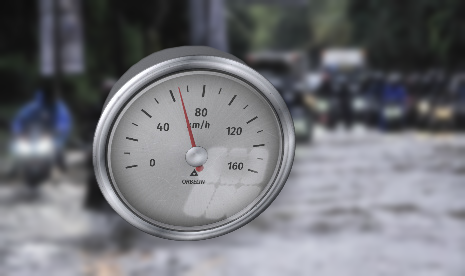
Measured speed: 65; km/h
